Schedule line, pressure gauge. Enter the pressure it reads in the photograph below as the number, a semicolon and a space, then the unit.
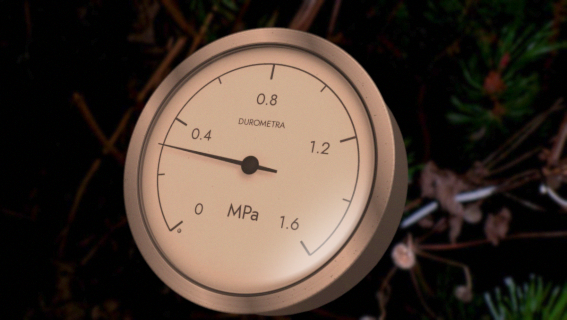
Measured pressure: 0.3; MPa
